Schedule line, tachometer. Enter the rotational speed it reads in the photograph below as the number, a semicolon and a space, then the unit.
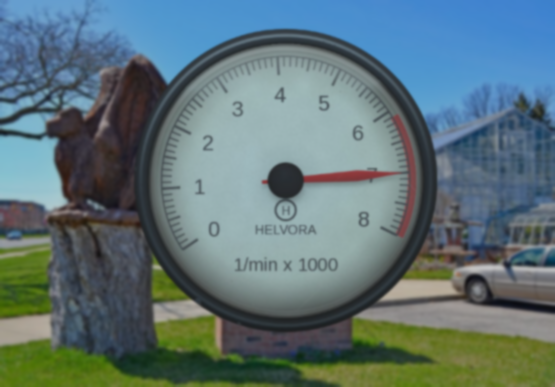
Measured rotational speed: 7000; rpm
